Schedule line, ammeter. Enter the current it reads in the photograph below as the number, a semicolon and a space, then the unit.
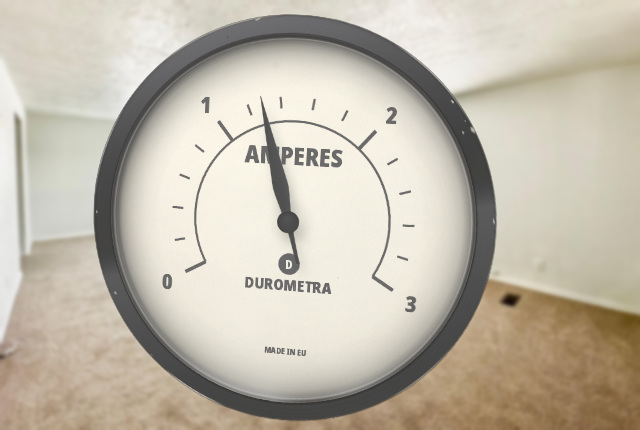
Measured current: 1.3; A
